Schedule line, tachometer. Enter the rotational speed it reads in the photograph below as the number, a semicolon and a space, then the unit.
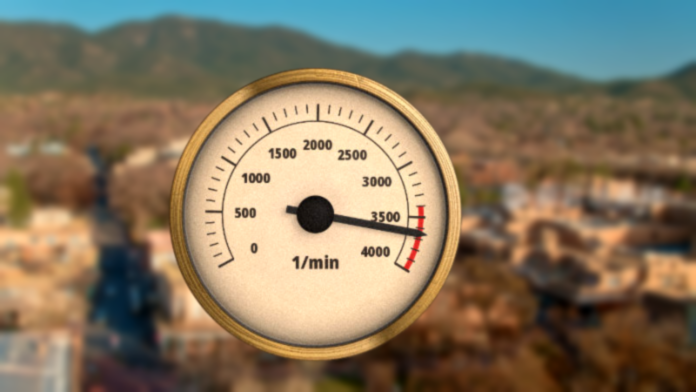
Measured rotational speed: 3650; rpm
